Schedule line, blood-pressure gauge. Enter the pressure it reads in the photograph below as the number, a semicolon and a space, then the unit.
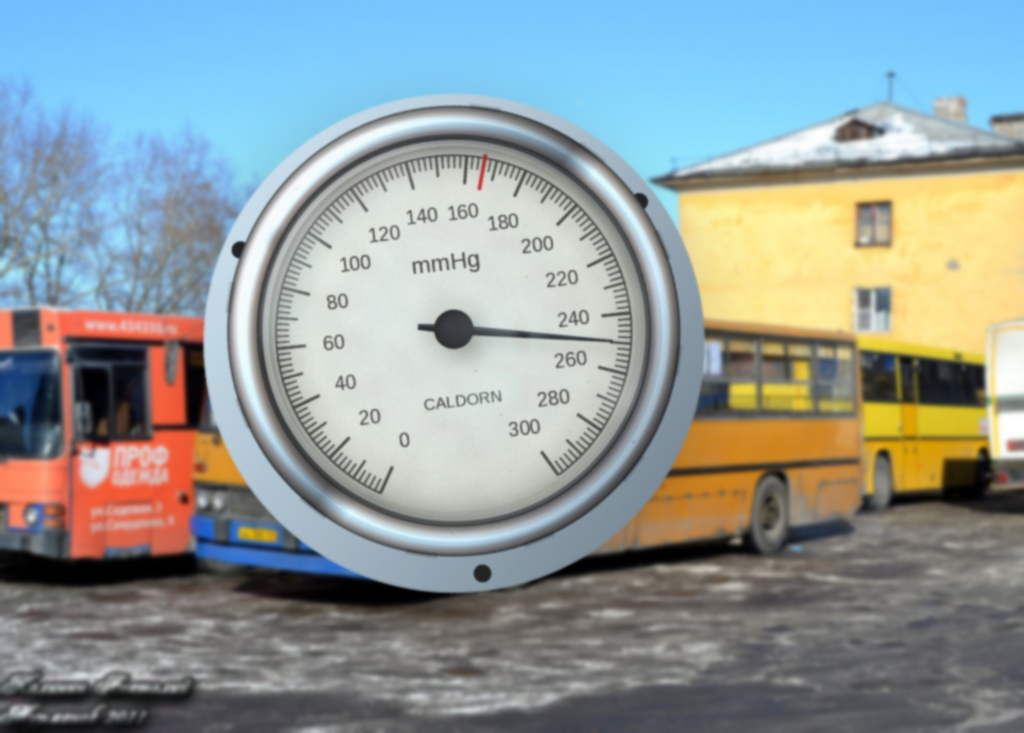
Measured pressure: 250; mmHg
